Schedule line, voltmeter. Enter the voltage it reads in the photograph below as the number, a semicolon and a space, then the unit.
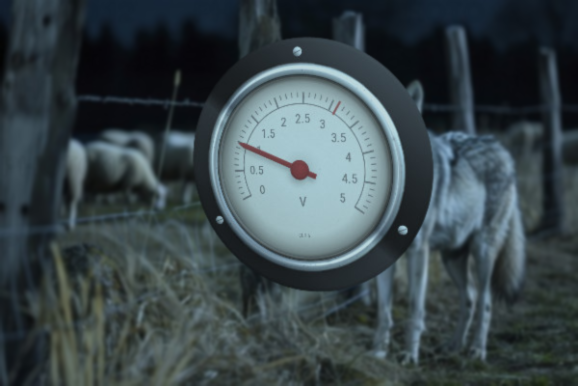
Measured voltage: 1; V
